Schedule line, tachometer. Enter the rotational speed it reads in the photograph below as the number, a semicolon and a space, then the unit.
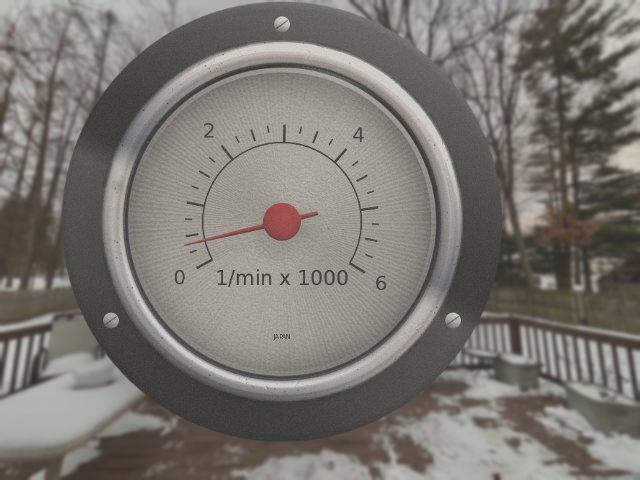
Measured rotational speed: 375; rpm
